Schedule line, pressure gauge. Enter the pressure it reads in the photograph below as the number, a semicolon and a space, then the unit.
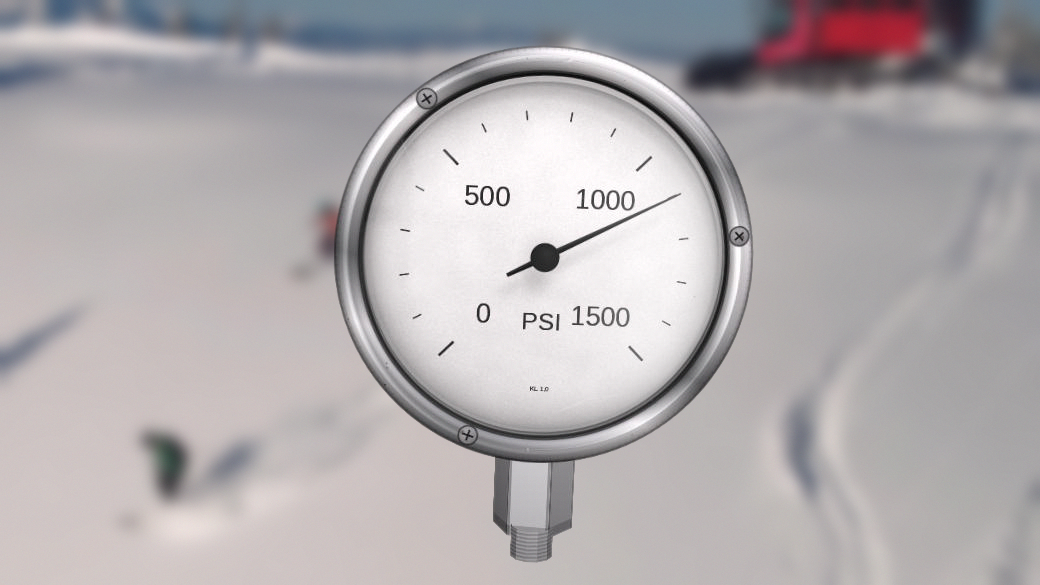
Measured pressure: 1100; psi
